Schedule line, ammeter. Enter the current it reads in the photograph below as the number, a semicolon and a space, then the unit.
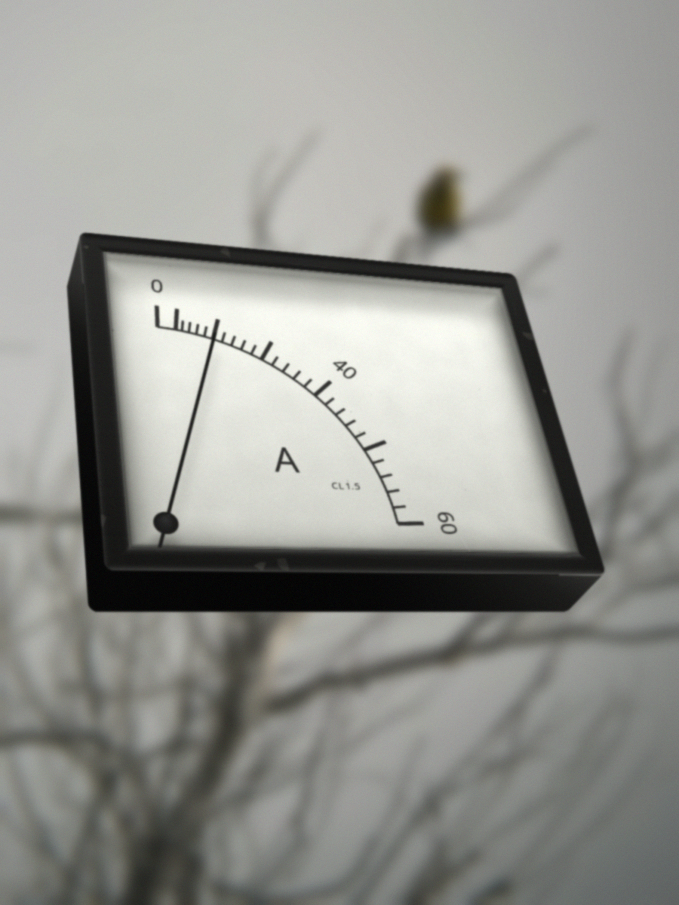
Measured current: 20; A
